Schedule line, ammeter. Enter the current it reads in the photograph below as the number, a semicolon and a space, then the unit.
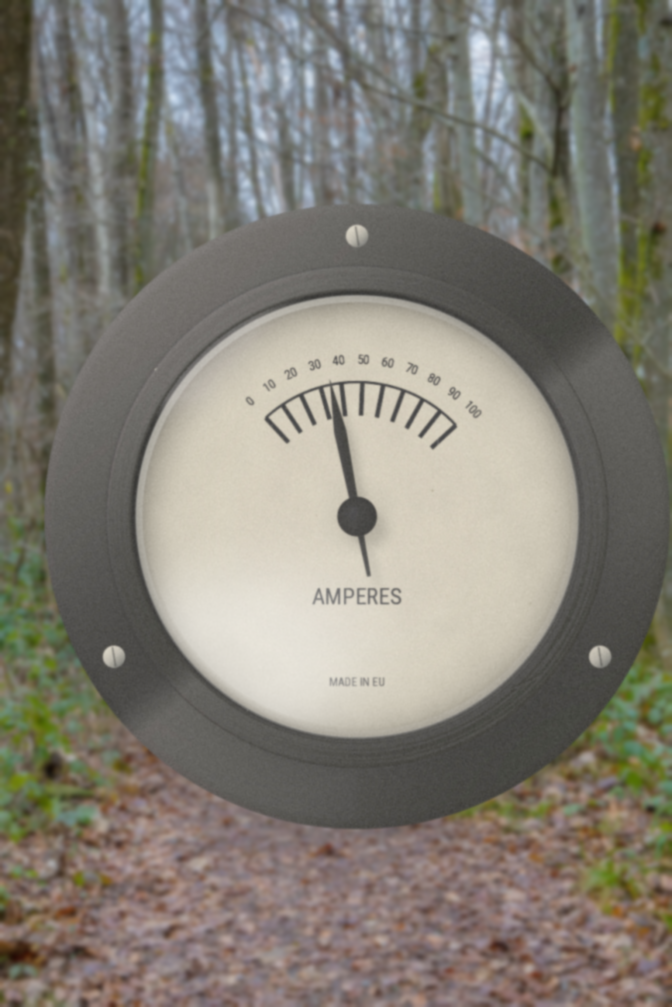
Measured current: 35; A
